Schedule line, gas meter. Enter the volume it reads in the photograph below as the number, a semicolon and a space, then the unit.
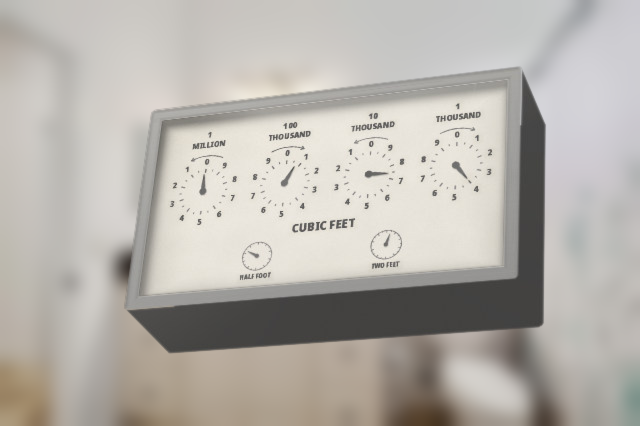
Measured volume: 7400; ft³
